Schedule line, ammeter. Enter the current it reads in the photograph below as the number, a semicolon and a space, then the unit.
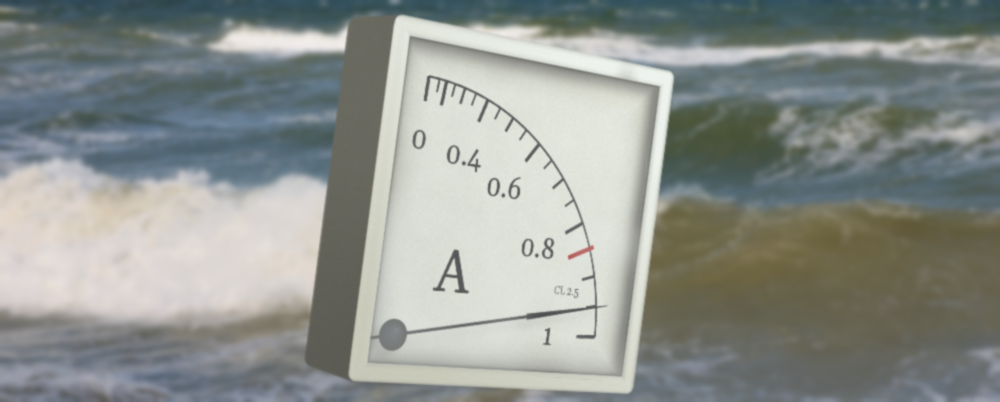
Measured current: 0.95; A
